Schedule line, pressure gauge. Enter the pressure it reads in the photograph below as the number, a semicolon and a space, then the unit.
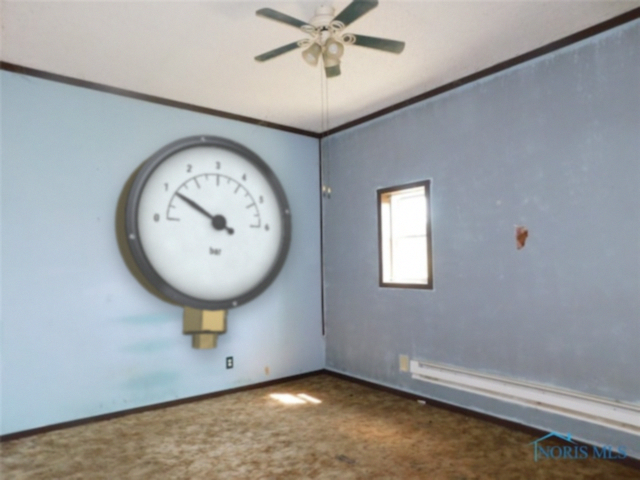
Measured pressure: 1; bar
